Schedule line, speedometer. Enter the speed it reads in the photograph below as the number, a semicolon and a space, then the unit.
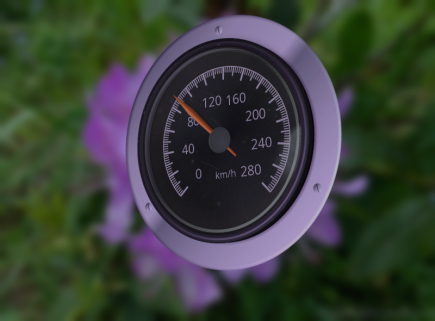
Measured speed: 90; km/h
